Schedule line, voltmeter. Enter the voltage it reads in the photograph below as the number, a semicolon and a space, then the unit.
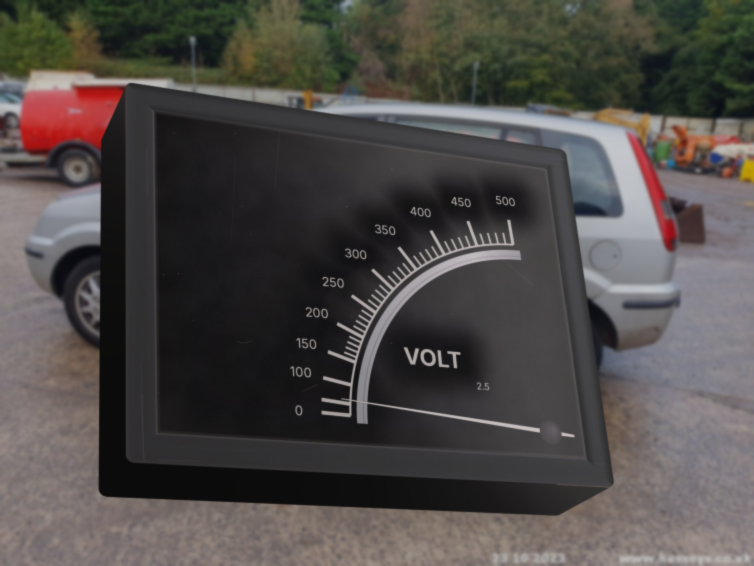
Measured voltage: 50; V
